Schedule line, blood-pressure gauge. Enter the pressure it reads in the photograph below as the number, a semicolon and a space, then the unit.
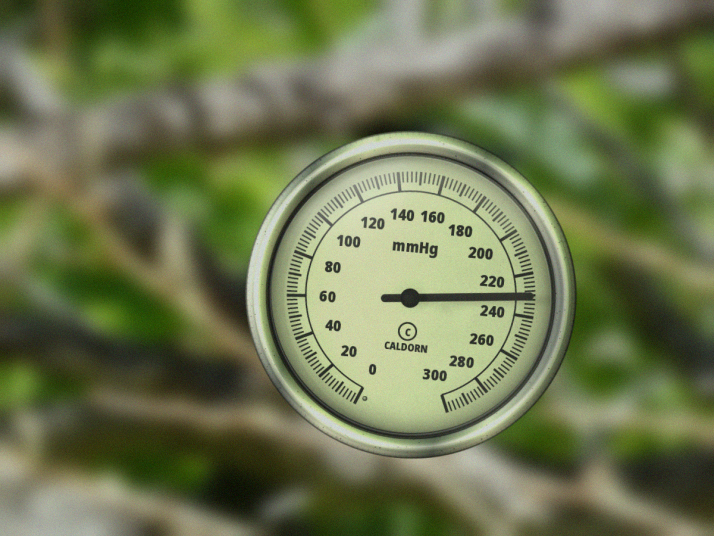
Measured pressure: 230; mmHg
